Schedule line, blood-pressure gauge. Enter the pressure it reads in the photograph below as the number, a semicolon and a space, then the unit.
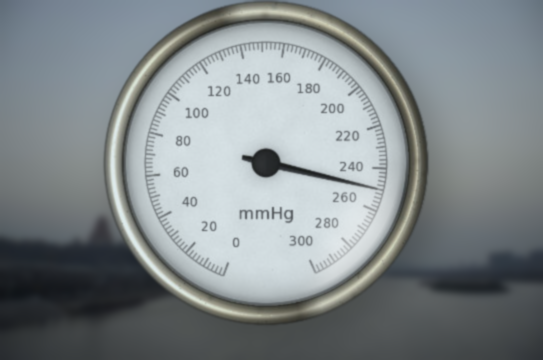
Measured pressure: 250; mmHg
